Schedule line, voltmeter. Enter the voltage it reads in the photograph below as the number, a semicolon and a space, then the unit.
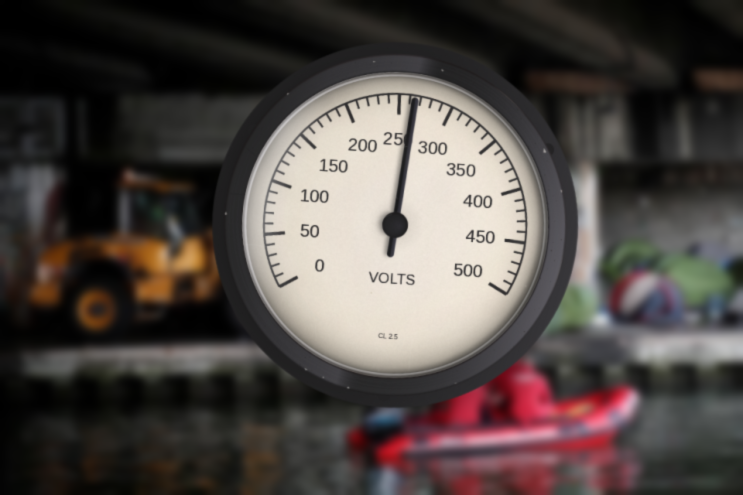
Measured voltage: 265; V
